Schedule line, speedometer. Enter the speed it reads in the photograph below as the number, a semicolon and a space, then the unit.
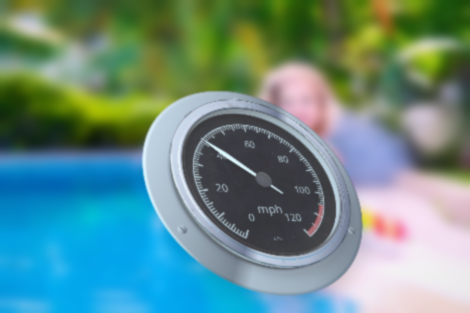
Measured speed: 40; mph
